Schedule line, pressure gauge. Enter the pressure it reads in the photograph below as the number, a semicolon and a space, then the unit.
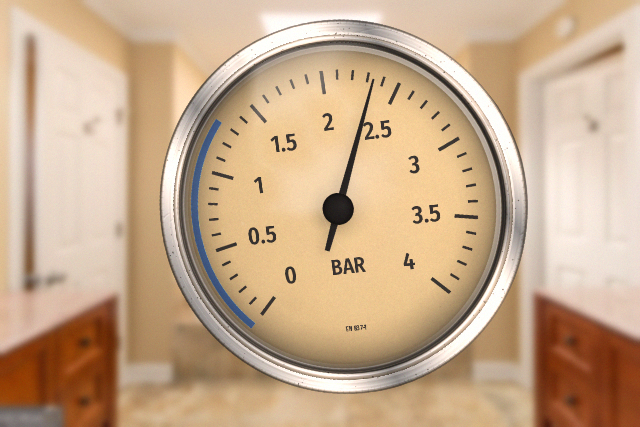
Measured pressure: 2.35; bar
